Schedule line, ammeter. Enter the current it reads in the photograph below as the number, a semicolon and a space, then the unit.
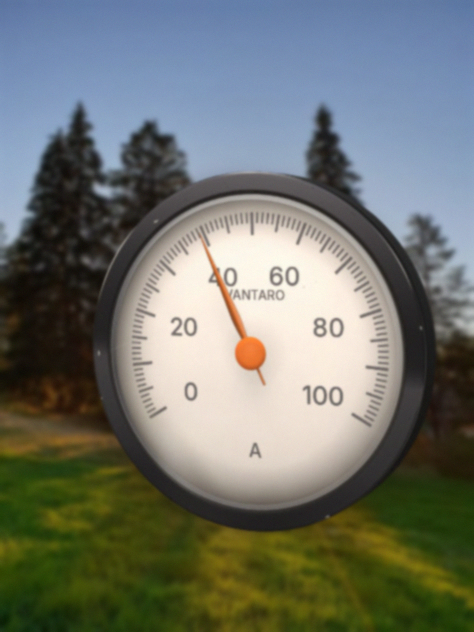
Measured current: 40; A
